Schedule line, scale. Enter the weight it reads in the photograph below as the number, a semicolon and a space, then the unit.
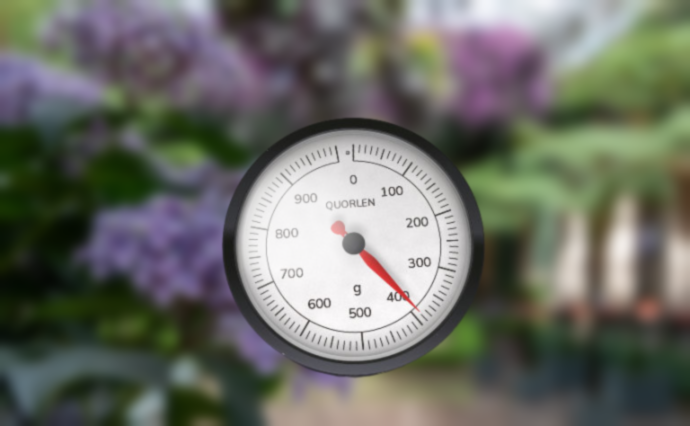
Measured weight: 390; g
